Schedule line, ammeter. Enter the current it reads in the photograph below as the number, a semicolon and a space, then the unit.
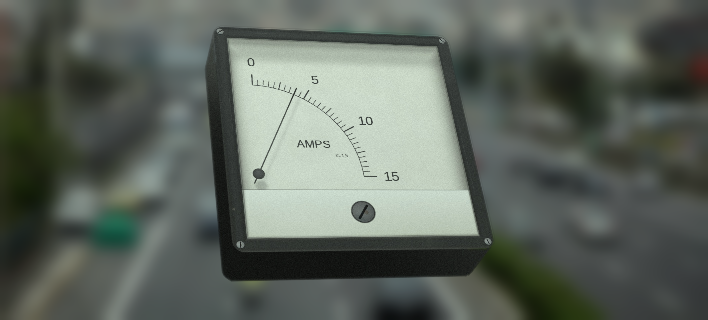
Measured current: 4; A
